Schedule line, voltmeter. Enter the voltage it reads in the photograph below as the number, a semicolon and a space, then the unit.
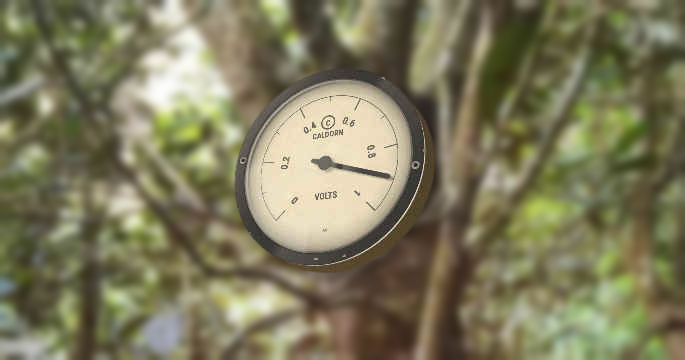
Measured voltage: 0.9; V
